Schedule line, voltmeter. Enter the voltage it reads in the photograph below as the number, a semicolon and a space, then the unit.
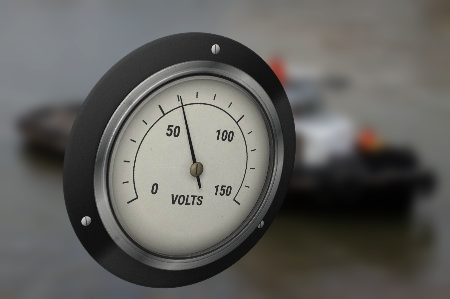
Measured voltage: 60; V
